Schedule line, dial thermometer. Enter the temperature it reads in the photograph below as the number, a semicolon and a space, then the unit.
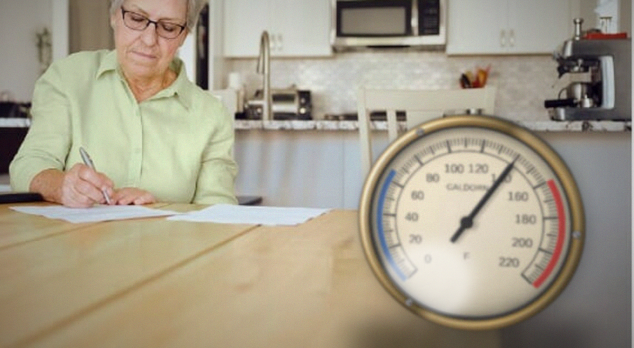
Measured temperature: 140; °F
